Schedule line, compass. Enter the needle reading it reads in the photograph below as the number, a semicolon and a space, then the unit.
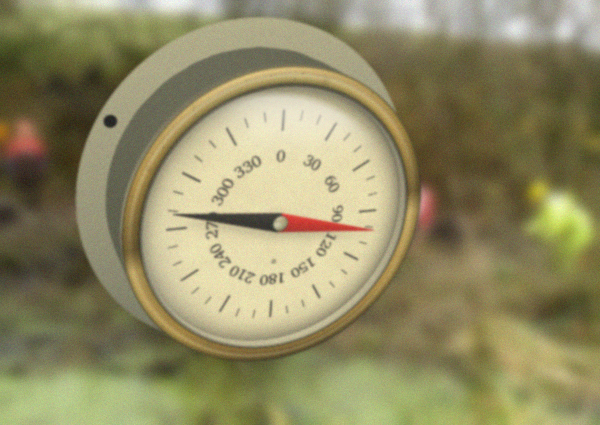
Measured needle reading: 100; °
